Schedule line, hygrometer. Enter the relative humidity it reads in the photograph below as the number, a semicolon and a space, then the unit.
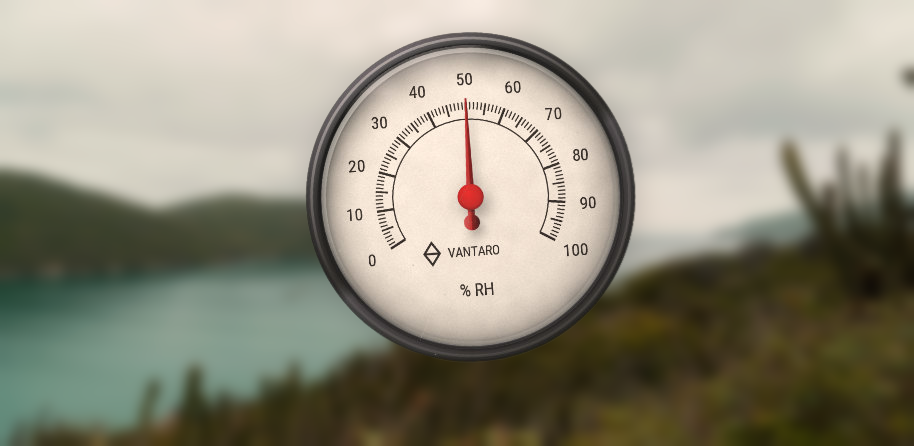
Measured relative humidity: 50; %
